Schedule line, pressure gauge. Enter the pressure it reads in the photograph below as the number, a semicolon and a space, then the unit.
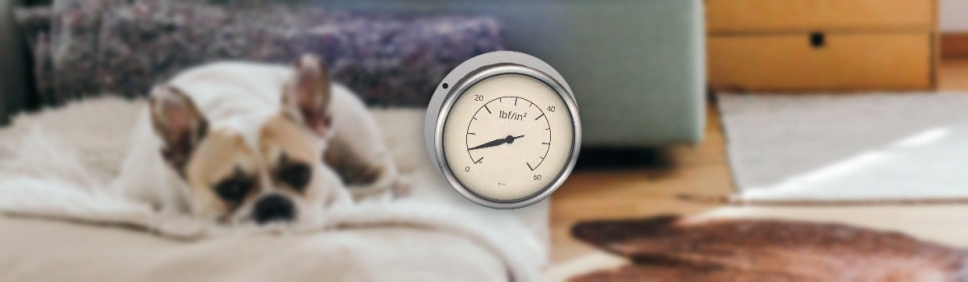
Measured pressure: 5; psi
